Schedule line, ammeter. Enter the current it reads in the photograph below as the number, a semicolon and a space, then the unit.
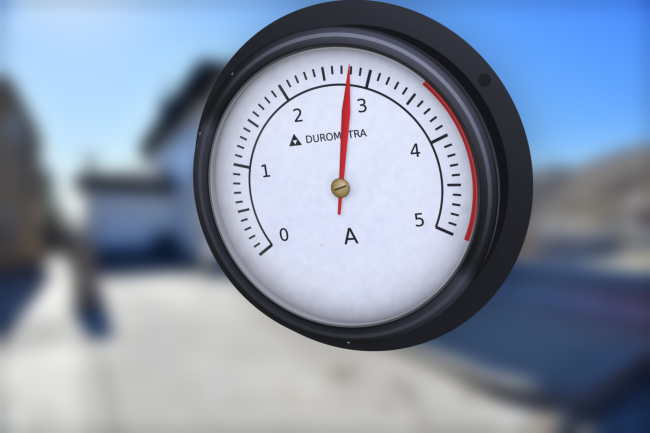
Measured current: 2.8; A
